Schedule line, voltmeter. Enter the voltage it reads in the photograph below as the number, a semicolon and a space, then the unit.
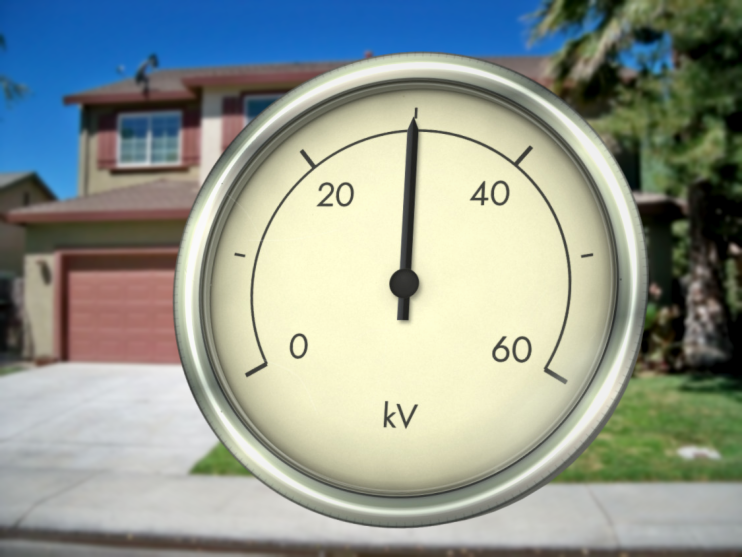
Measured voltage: 30; kV
